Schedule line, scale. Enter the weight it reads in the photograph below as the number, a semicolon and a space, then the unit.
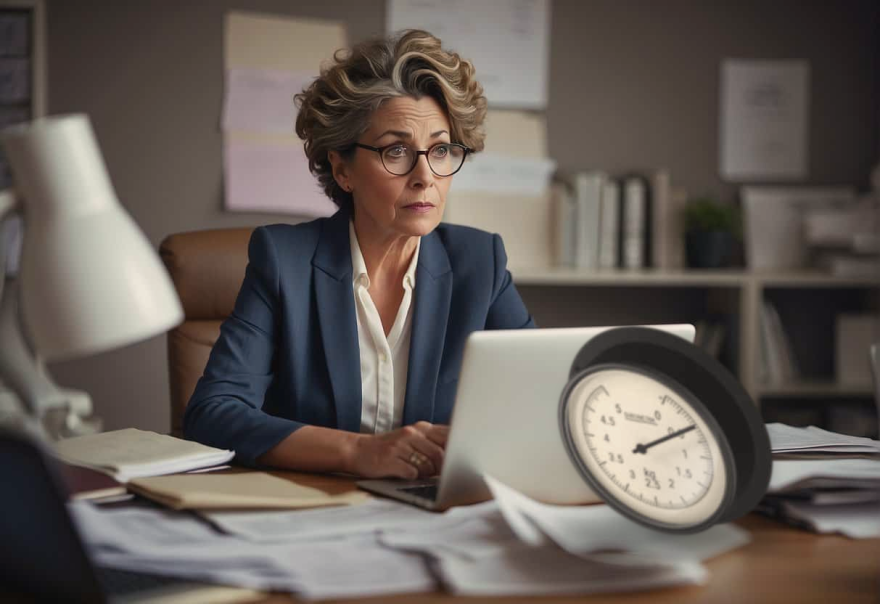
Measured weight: 0.5; kg
